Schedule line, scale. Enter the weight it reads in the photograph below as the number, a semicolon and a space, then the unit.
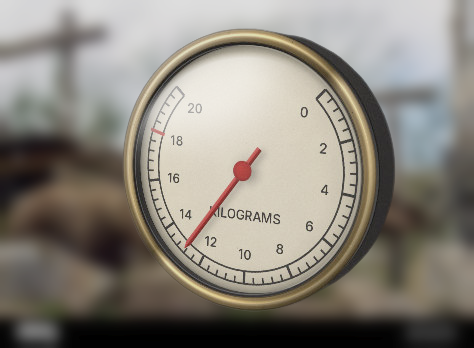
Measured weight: 12.8; kg
